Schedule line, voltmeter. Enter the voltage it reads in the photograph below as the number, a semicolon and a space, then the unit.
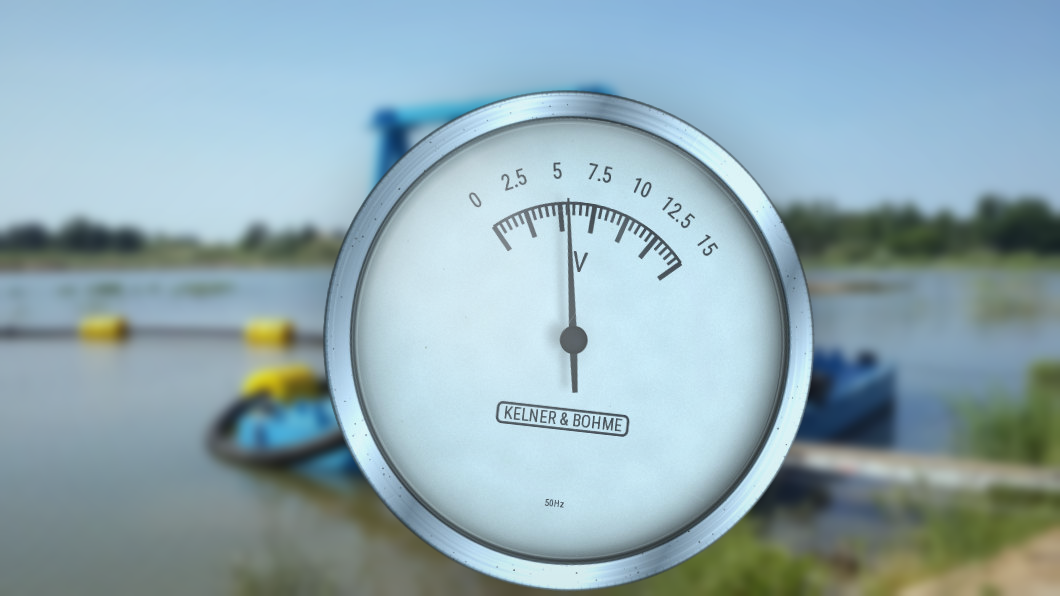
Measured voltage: 5.5; V
